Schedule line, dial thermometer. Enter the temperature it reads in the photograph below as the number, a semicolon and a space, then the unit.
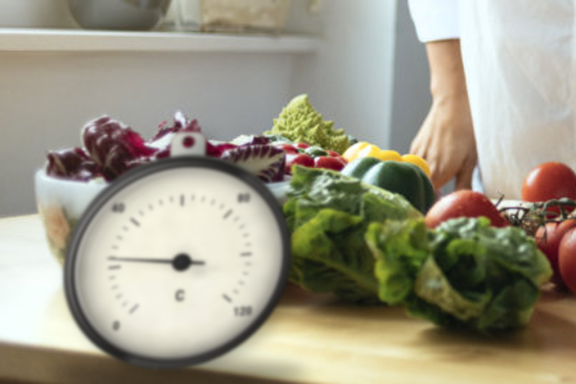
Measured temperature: 24; °C
